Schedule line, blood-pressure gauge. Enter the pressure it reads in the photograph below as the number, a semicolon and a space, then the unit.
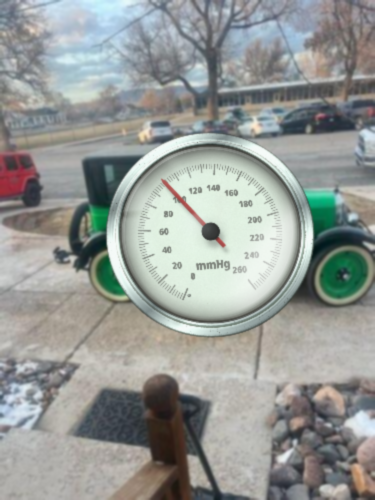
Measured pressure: 100; mmHg
